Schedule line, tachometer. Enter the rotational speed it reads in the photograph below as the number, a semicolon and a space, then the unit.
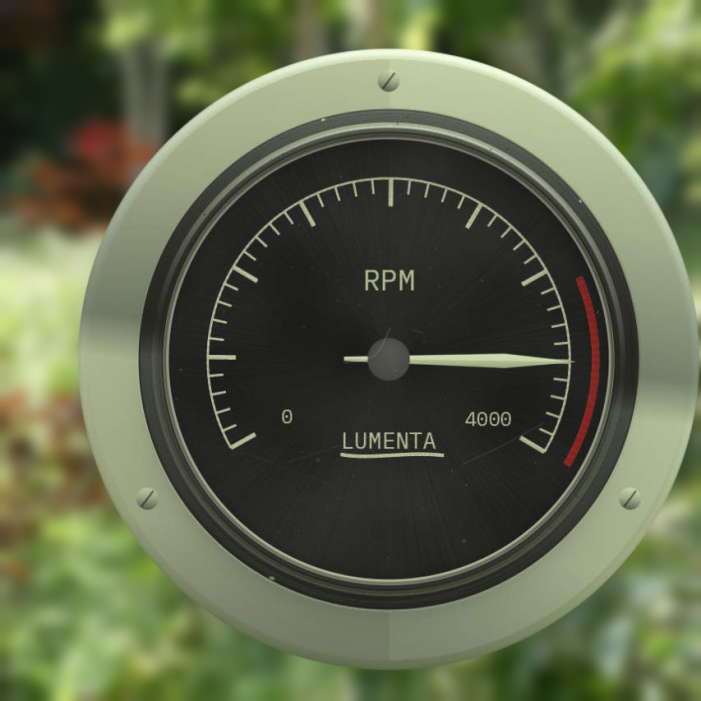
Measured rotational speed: 3500; rpm
